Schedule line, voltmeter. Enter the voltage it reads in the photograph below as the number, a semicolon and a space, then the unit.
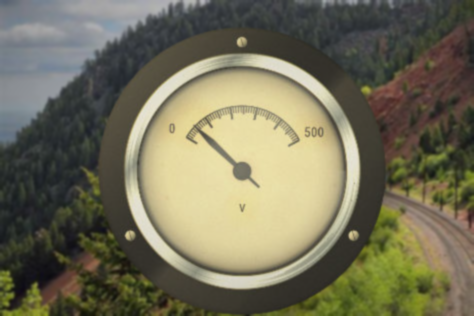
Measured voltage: 50; V
